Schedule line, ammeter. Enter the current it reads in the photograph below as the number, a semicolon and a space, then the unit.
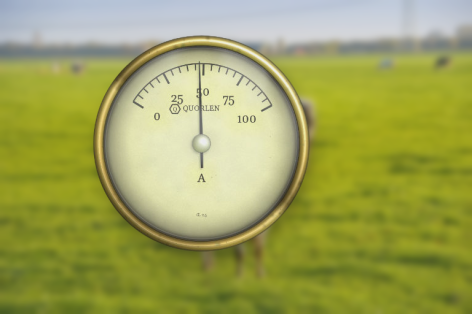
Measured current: 47.5; A
